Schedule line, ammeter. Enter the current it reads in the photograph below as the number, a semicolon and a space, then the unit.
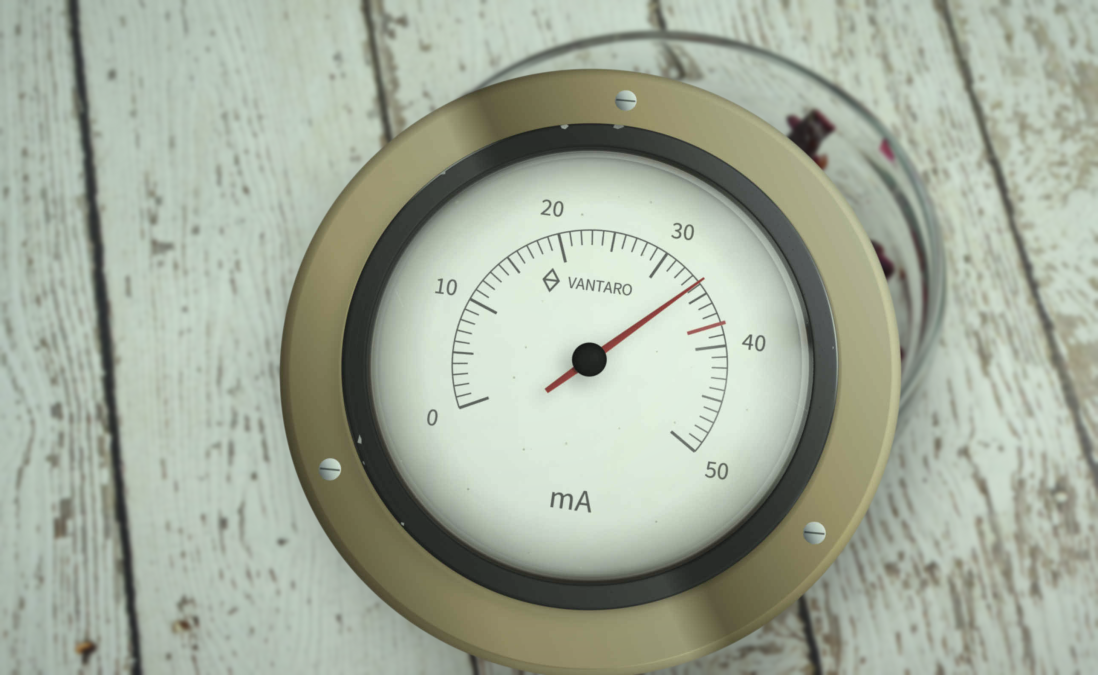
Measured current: 34; mA
